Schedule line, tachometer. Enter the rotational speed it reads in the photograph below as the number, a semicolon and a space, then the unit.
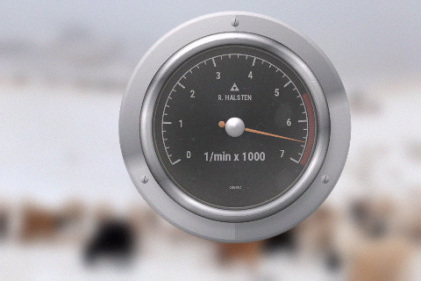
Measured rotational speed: 6500; rpm
